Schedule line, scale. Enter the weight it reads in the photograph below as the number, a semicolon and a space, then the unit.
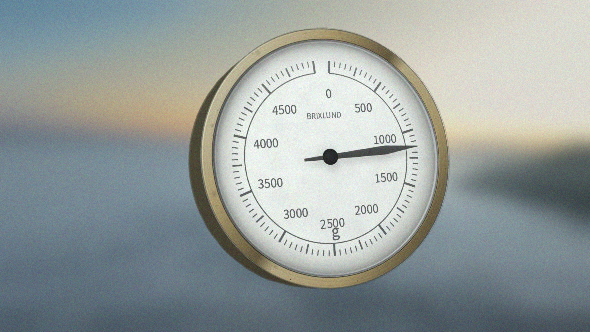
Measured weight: 1150; g
